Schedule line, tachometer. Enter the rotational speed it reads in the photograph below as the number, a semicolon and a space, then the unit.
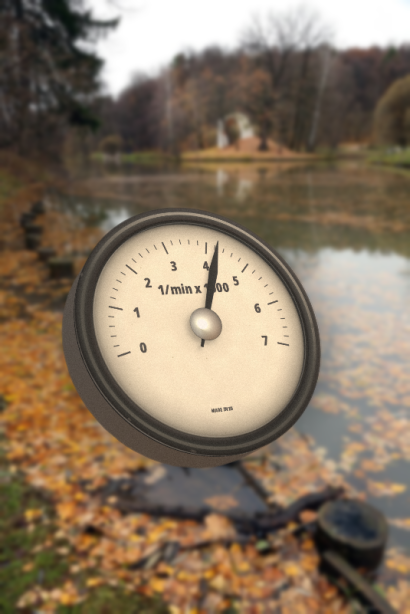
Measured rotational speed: 4200; rpm
